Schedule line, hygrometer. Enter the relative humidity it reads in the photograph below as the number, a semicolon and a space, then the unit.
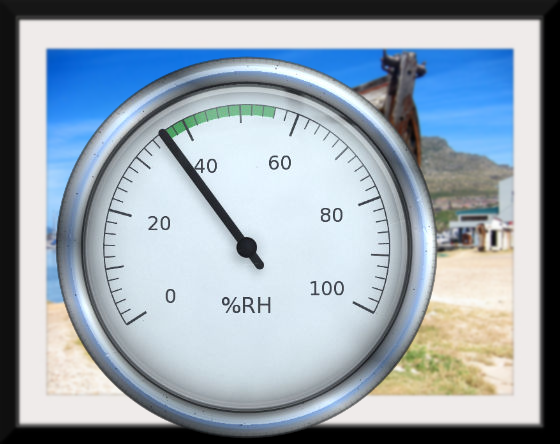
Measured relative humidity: 36; %
